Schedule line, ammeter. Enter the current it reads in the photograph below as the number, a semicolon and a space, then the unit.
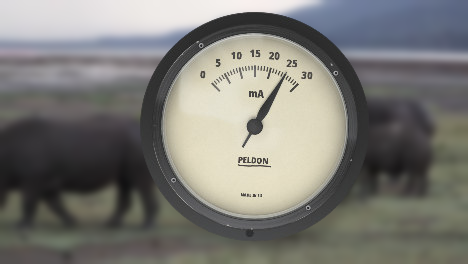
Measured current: 25; mA
